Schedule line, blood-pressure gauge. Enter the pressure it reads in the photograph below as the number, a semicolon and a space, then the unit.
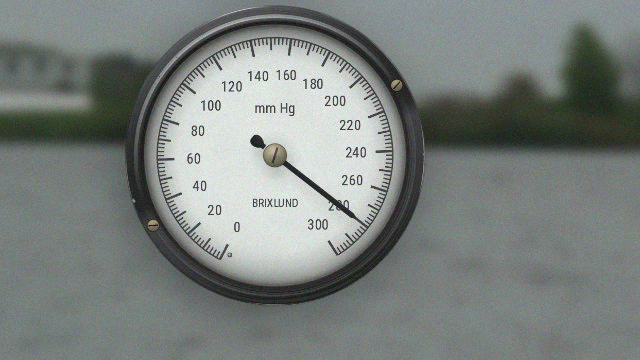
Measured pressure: 280; mmHg
